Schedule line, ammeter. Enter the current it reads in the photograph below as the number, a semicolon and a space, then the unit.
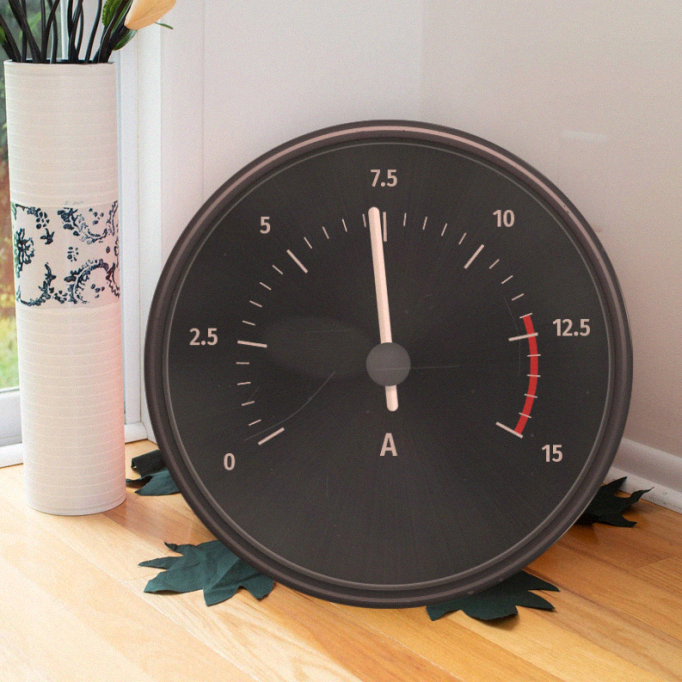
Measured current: 7.25; A
